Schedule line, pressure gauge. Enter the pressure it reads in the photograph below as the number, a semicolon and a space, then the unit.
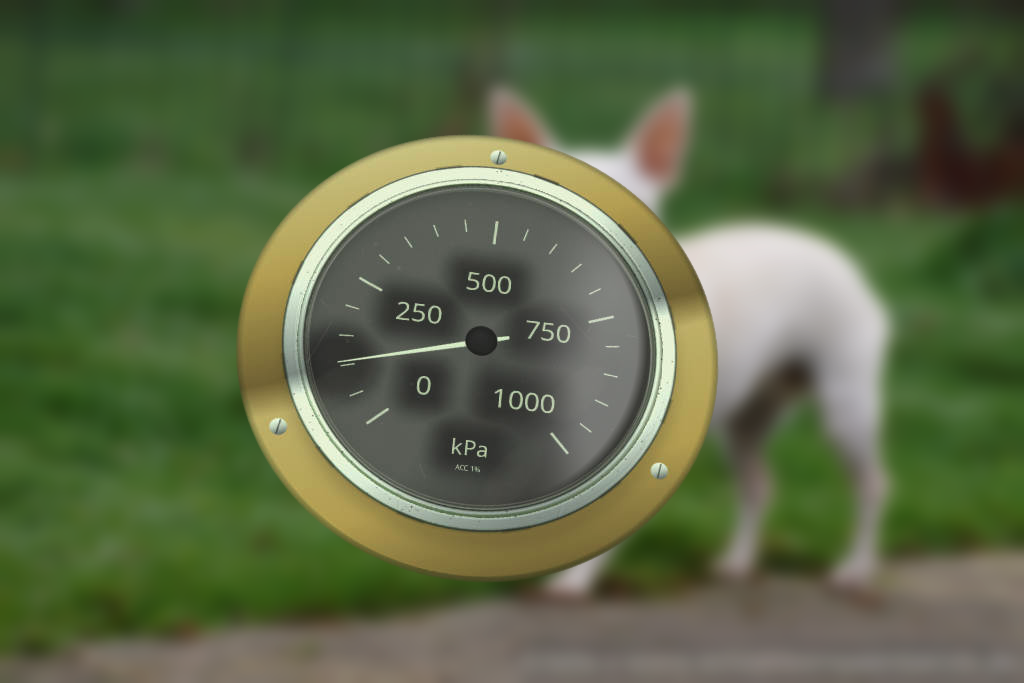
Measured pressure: 100; kPa
